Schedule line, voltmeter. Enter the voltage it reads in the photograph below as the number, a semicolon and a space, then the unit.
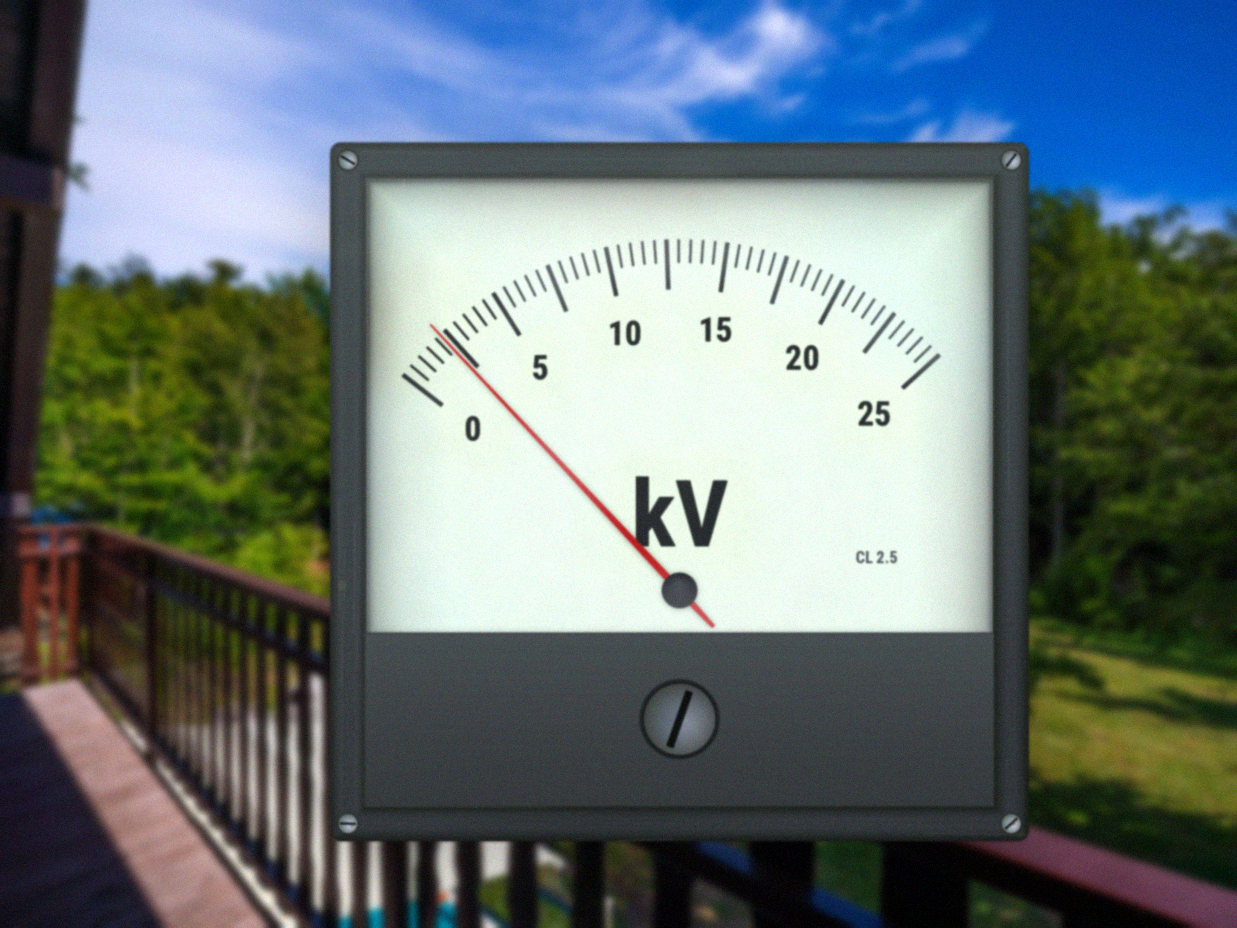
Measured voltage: 2.25; kV
